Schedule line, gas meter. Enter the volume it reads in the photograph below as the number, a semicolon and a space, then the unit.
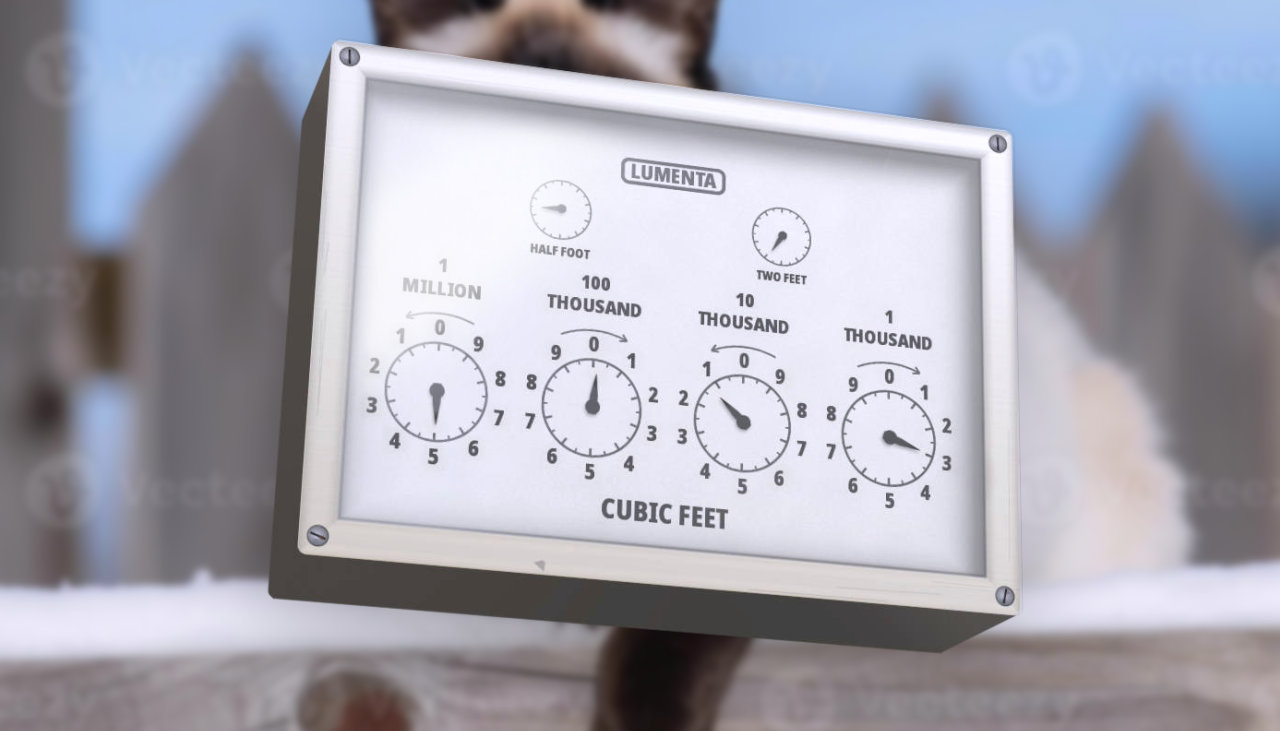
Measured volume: 501300; ft³
